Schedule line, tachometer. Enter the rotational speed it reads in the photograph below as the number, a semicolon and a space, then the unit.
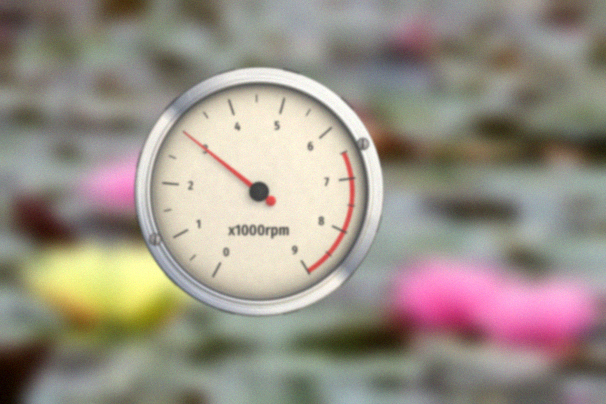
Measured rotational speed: 3000; rpm
